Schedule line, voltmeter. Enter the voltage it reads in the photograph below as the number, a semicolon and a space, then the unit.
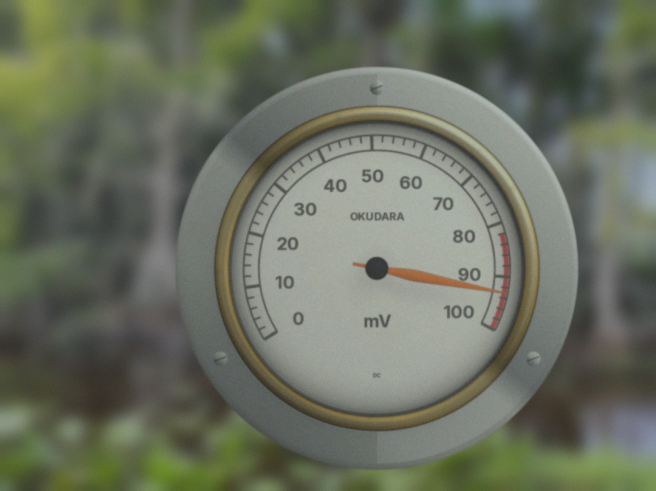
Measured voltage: 93; mV
